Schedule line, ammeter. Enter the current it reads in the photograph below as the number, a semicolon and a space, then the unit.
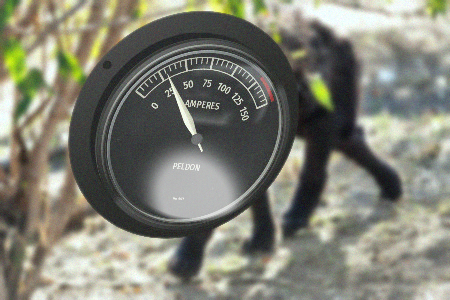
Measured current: 30; A
